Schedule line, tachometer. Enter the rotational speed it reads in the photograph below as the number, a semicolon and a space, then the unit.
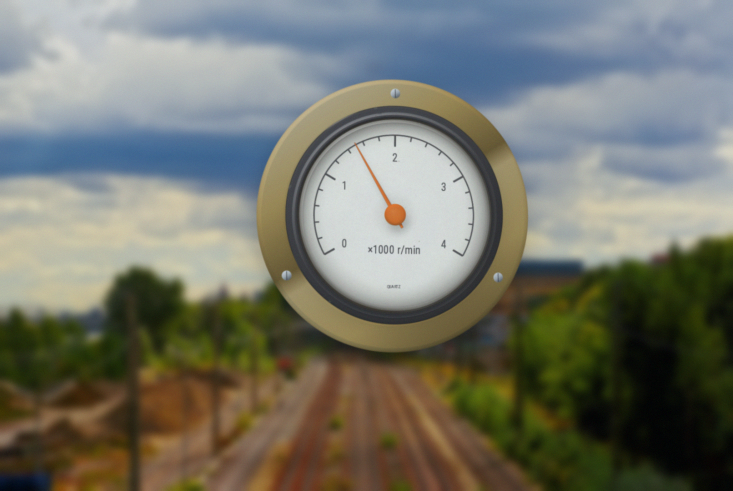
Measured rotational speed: 1500; rpm
